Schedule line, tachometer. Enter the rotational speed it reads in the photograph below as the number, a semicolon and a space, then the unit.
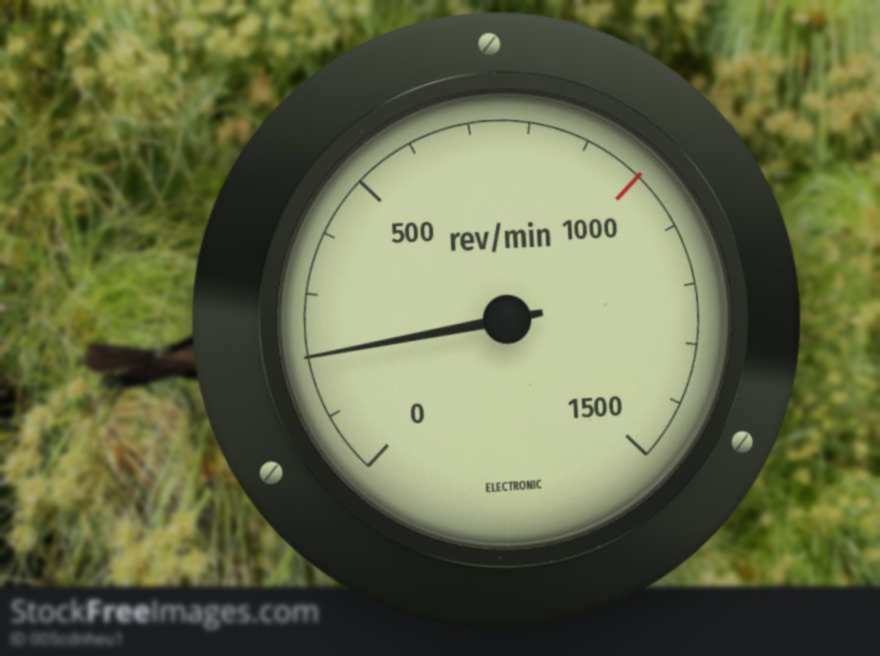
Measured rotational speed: 200; rpm
